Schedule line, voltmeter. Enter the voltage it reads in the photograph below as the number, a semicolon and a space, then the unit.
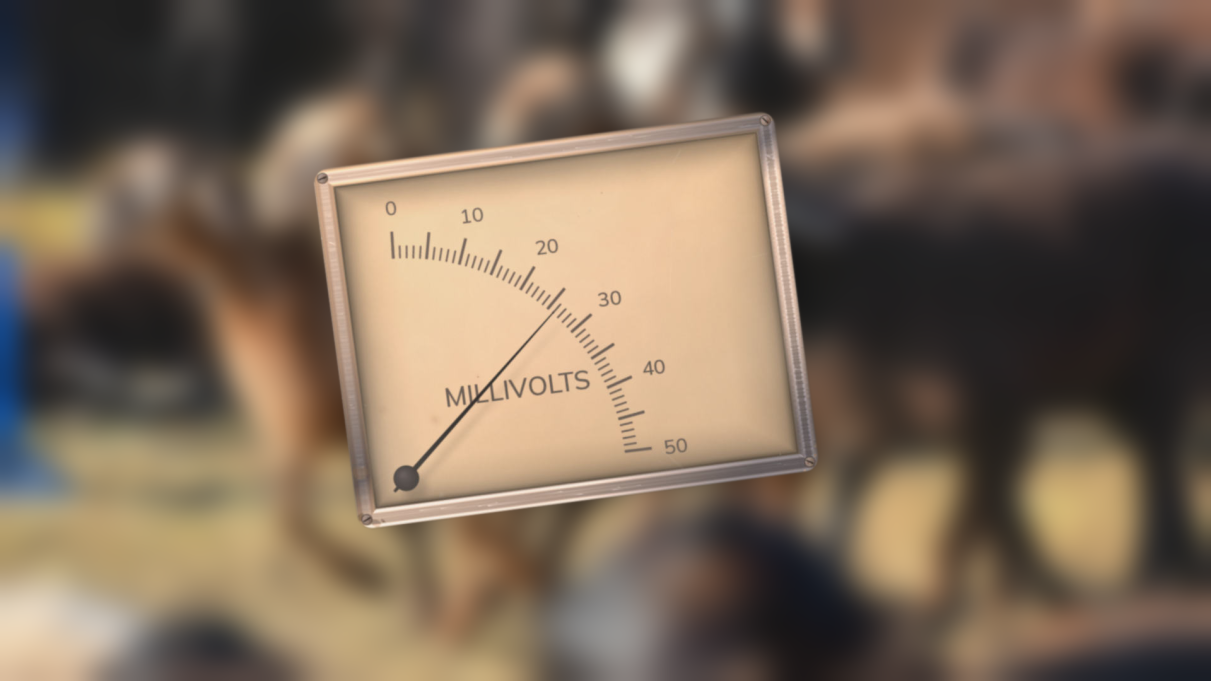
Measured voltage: 26; mV
